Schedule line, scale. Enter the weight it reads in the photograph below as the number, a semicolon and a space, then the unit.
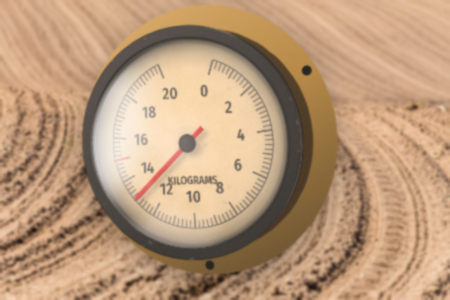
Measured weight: 13; kg
